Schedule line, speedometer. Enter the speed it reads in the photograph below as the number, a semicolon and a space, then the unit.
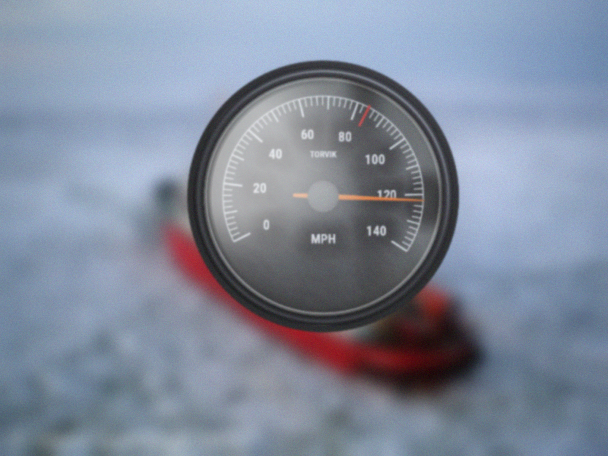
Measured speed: 122; mph
